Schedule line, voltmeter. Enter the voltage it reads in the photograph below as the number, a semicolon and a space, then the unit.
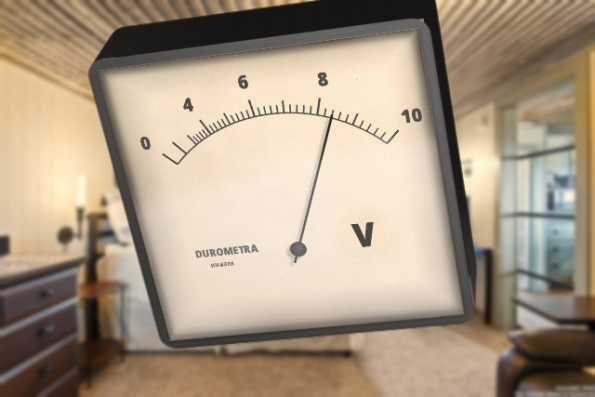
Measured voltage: 8.4; V
